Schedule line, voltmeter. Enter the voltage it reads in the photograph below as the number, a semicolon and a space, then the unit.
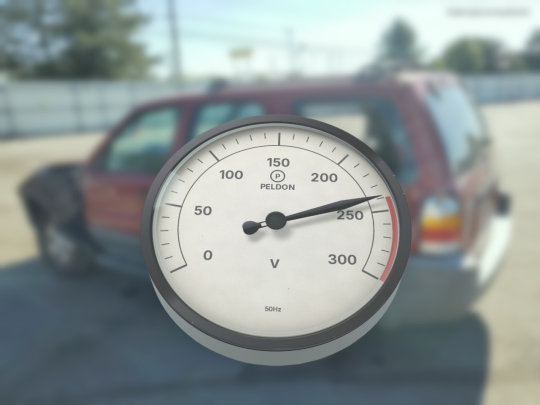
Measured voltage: 240; V
